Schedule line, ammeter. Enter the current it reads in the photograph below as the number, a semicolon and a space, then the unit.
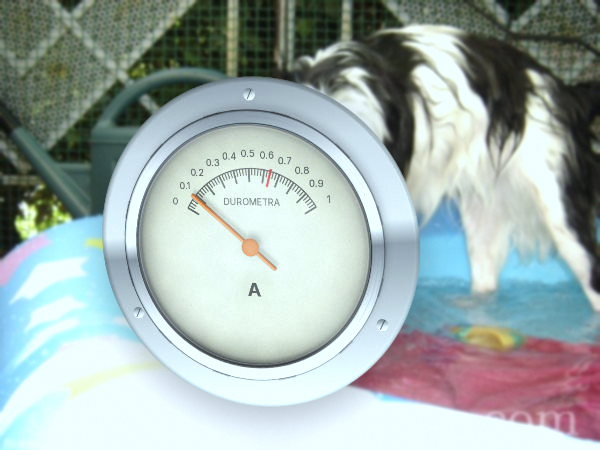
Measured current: 0.1; A
